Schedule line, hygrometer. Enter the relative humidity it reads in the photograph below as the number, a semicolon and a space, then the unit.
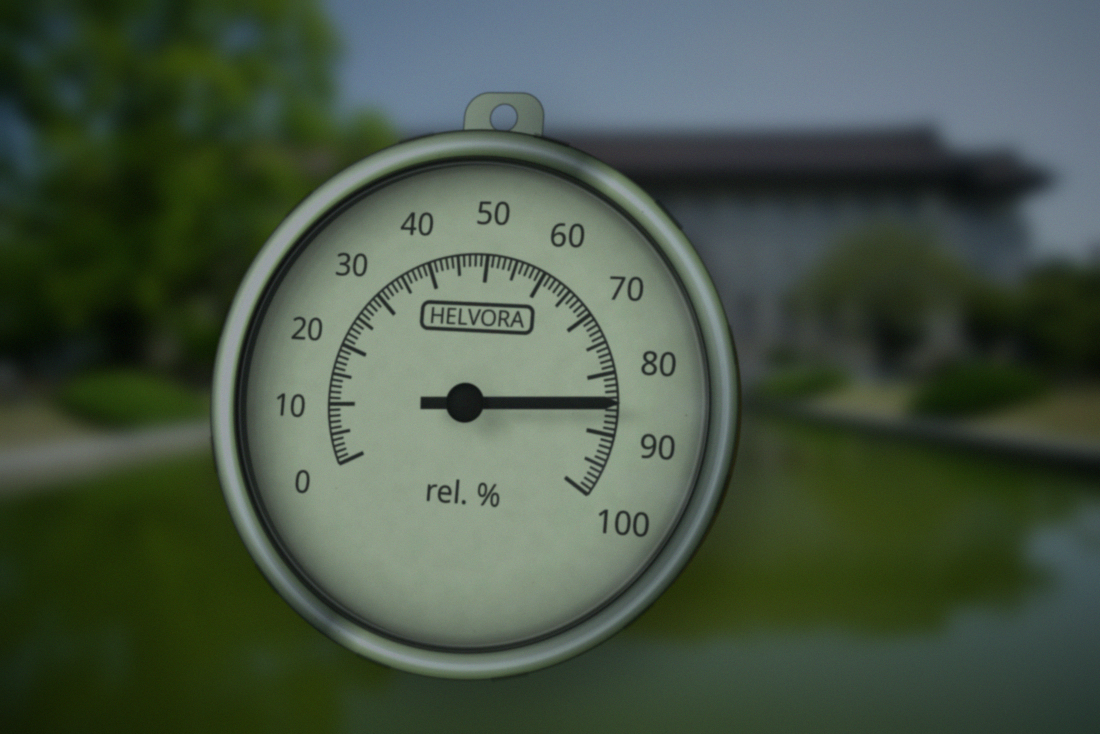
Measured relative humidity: 85; %
